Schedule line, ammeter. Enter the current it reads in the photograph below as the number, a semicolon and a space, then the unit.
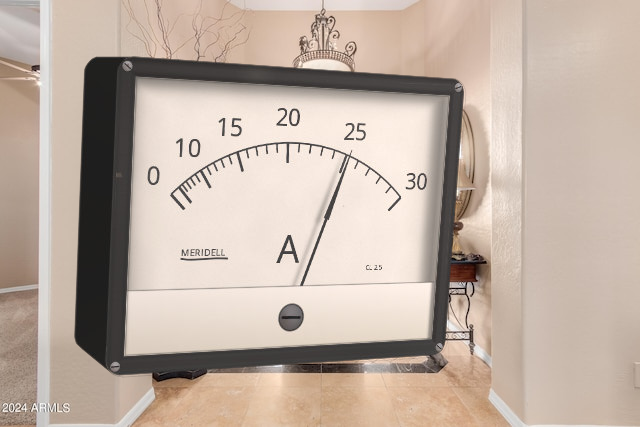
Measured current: 25; A
